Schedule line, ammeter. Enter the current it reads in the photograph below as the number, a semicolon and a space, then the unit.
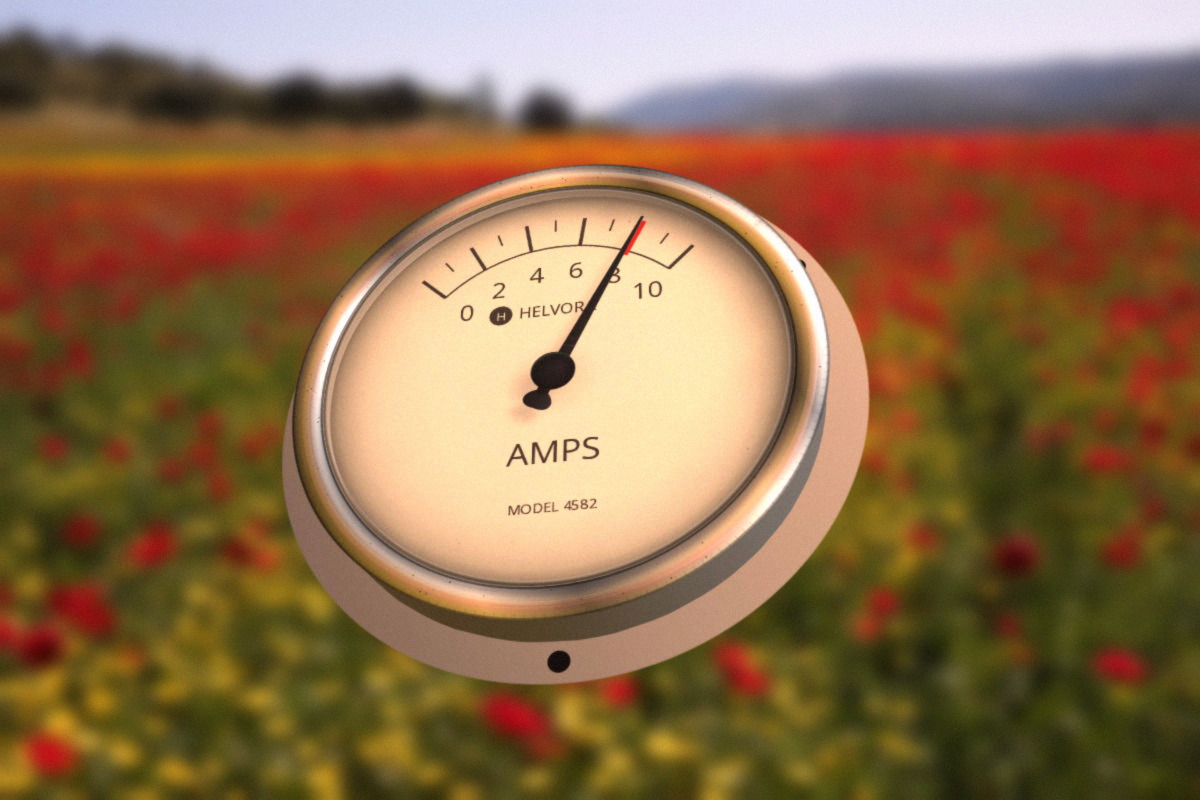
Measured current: 8; A
